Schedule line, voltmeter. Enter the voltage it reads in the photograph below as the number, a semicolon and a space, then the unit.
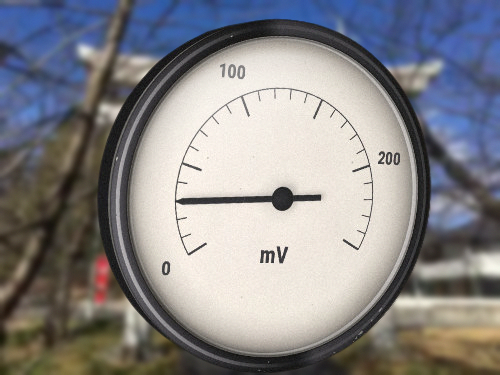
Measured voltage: 30; mV
